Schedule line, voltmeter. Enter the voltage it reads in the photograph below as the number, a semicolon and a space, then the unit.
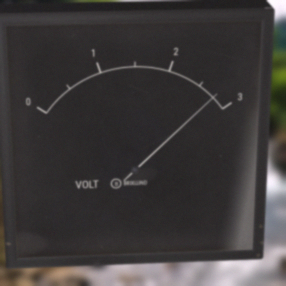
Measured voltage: 2.75; V
